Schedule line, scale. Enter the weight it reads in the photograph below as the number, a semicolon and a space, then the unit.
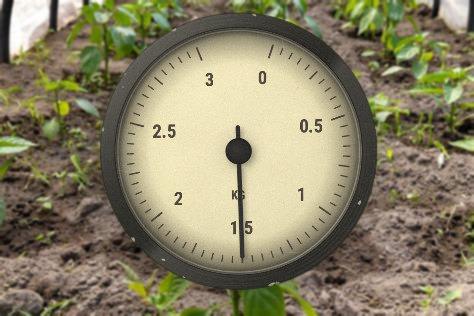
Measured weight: 1.5; kg
